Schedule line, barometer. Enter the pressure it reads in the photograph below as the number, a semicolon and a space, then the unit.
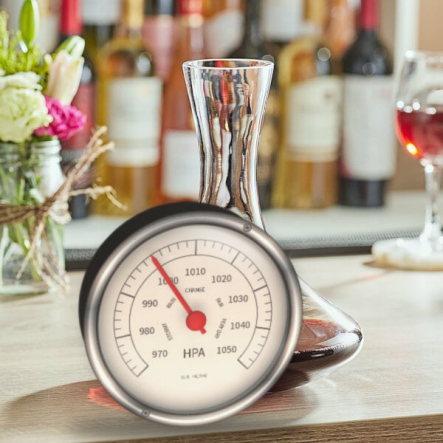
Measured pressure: 1000; hPa
